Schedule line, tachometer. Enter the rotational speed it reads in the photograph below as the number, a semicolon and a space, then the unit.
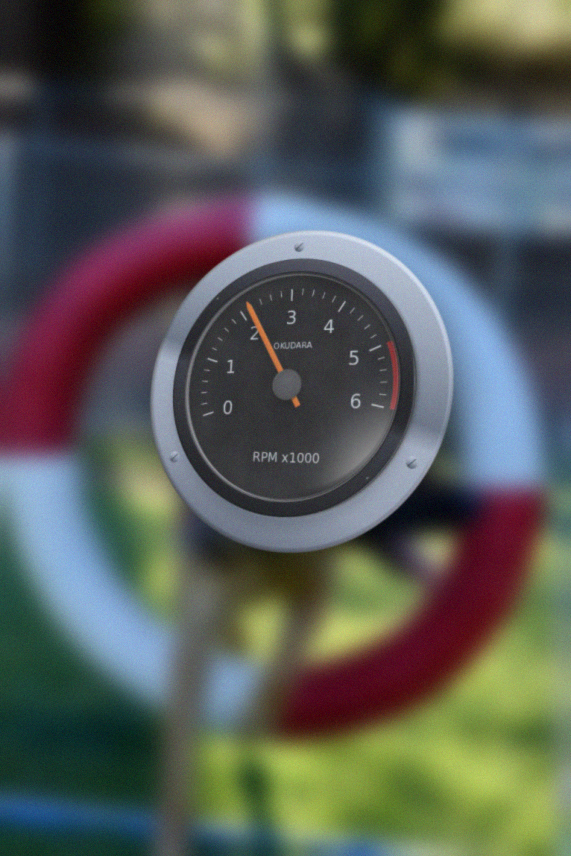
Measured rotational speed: 2200; rpm
